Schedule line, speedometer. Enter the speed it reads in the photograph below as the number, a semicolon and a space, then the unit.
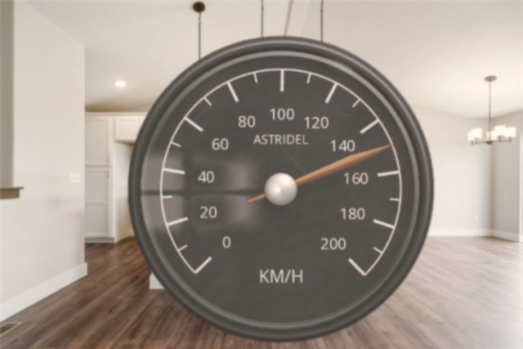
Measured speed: 150; km/h
